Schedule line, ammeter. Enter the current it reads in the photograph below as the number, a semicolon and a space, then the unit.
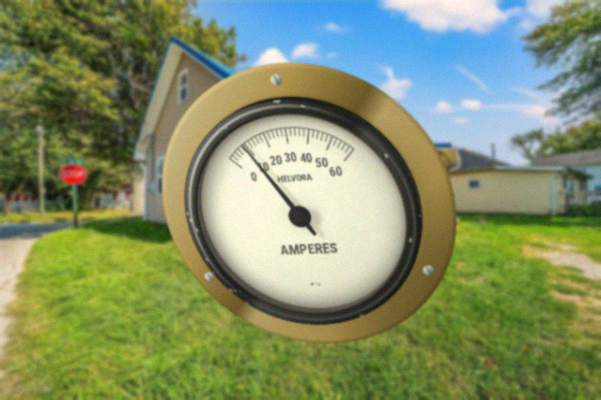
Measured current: 10; A
